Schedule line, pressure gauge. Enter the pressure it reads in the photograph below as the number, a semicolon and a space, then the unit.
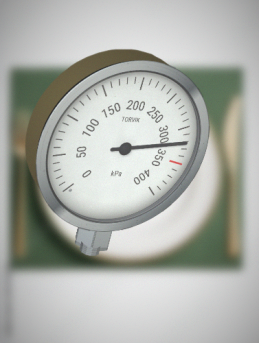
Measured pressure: 320; kPa
